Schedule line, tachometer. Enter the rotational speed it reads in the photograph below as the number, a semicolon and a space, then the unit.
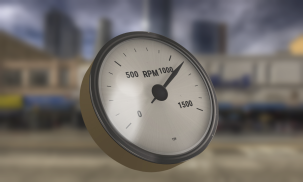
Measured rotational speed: 1100; rpm
